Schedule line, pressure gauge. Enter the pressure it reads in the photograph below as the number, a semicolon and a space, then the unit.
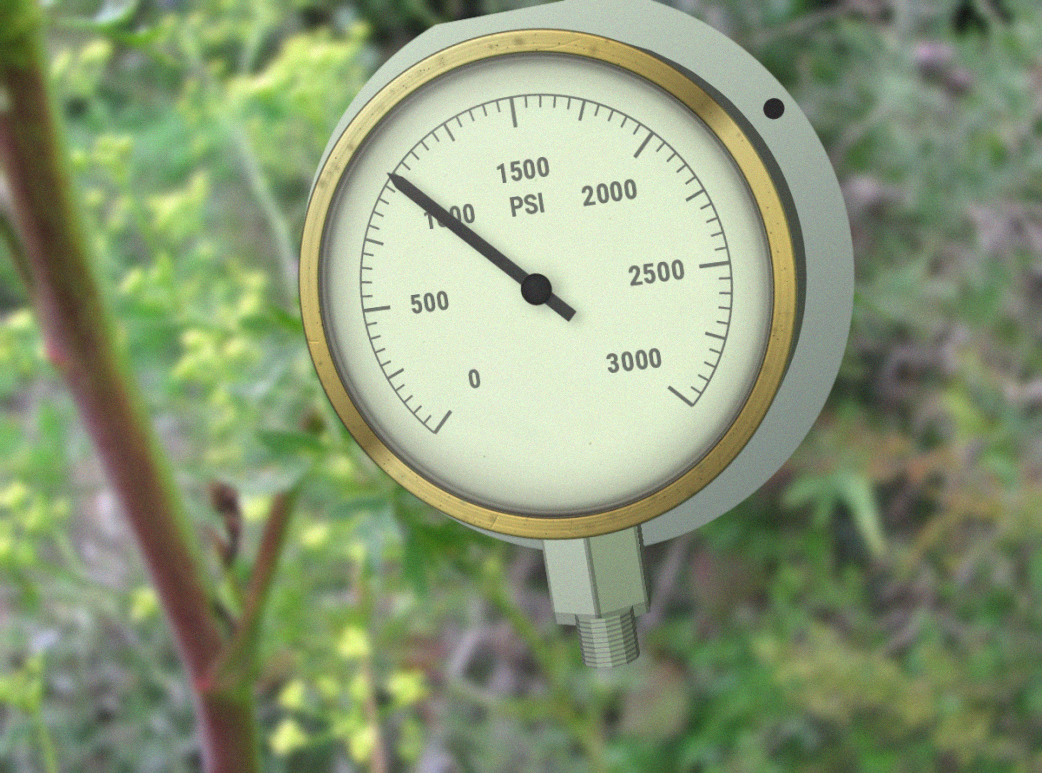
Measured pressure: 1000; psi
